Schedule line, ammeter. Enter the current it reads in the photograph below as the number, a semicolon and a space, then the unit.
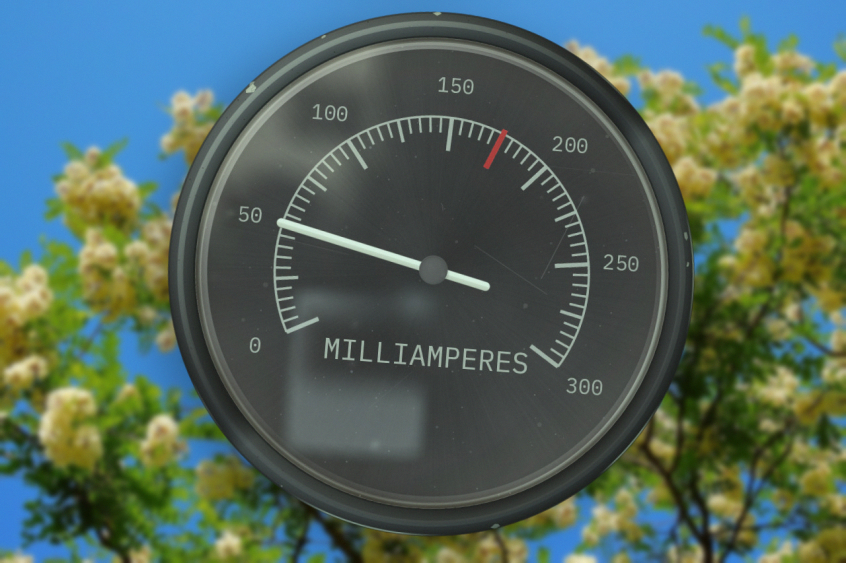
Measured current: 50; mA
